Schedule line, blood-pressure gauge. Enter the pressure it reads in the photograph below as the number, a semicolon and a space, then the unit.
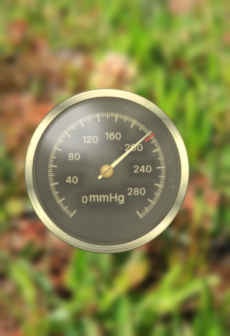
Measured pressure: 200; mmHg
